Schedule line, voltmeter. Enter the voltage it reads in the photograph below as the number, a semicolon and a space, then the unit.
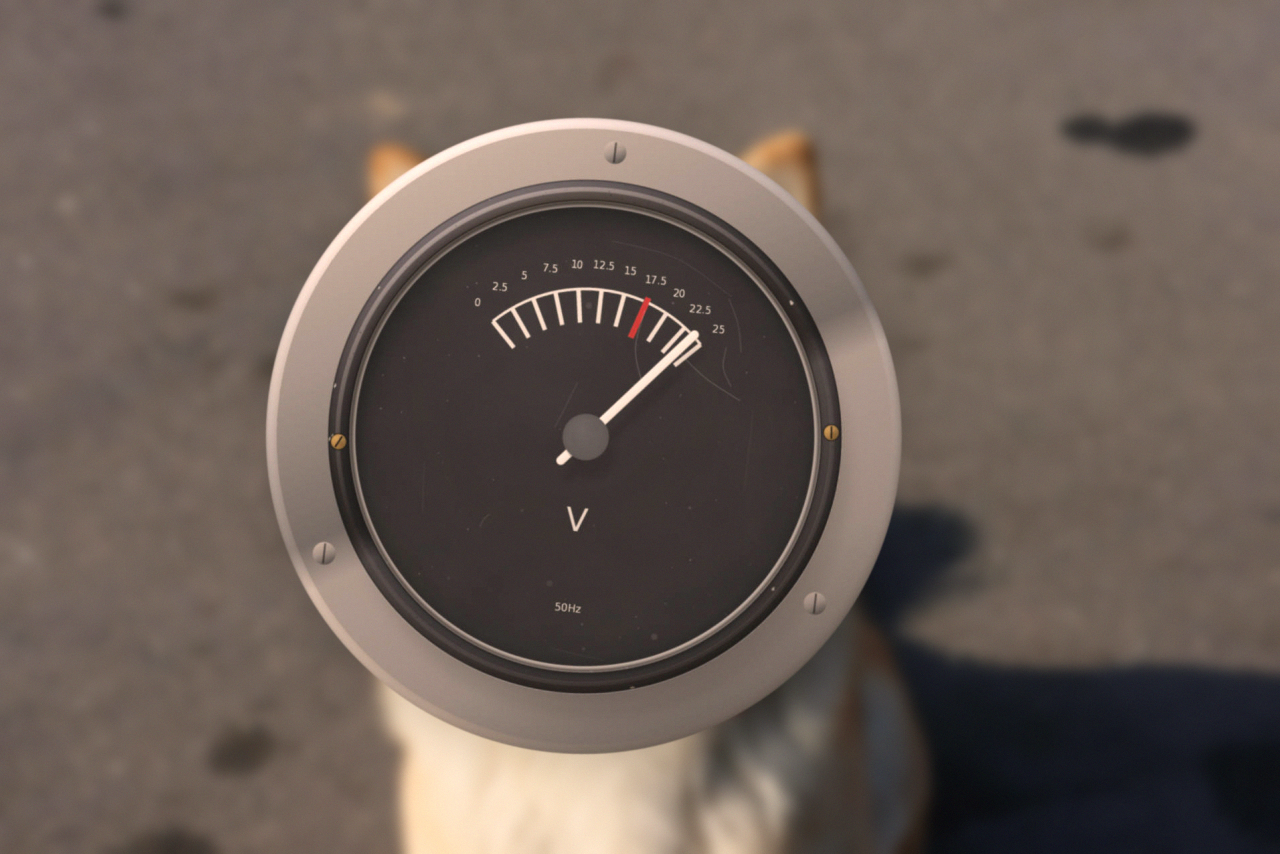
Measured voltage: 23.75; V
